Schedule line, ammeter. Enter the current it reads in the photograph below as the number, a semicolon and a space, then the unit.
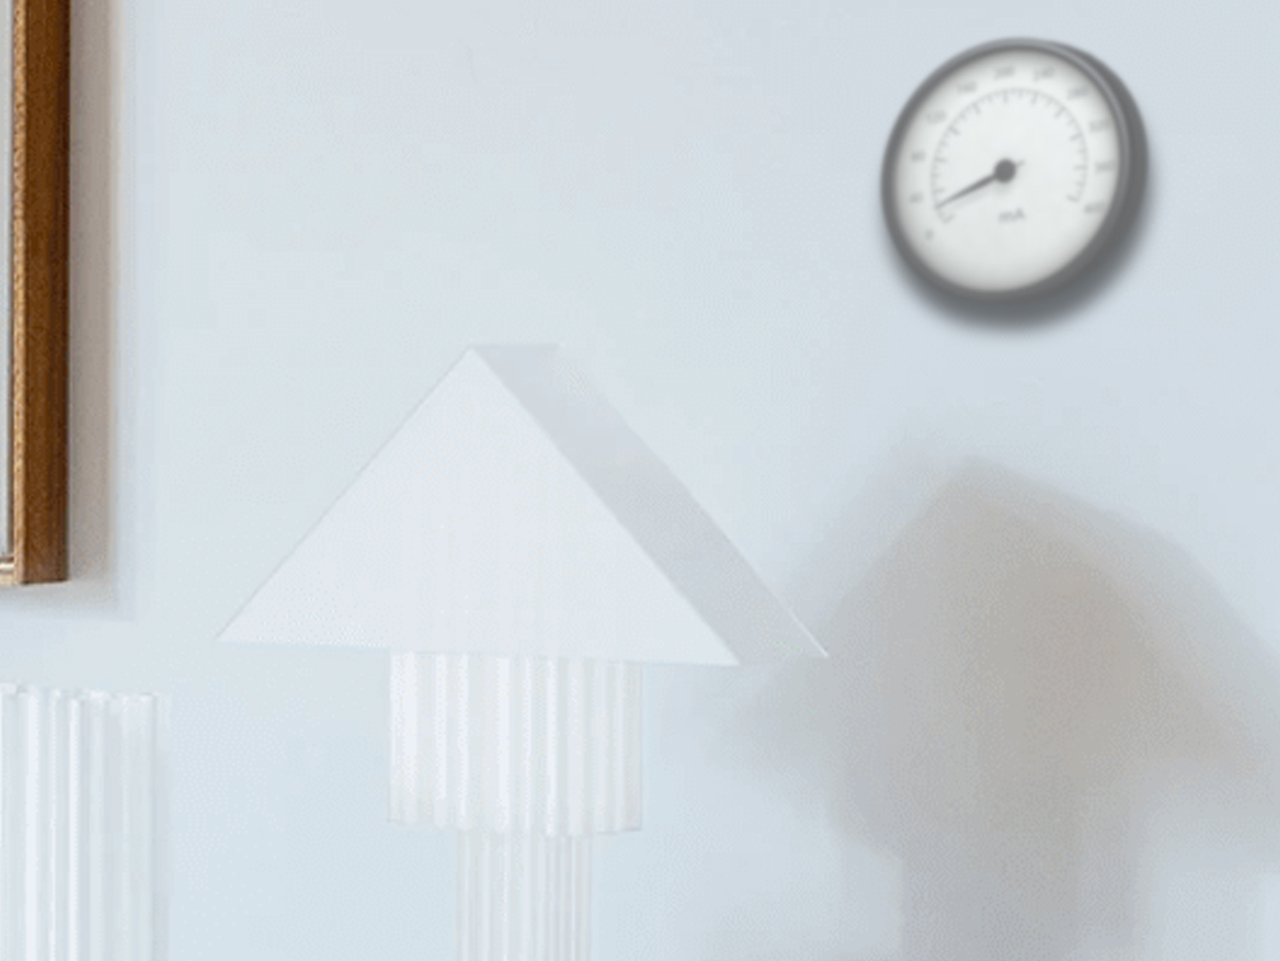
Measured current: 20; mA
